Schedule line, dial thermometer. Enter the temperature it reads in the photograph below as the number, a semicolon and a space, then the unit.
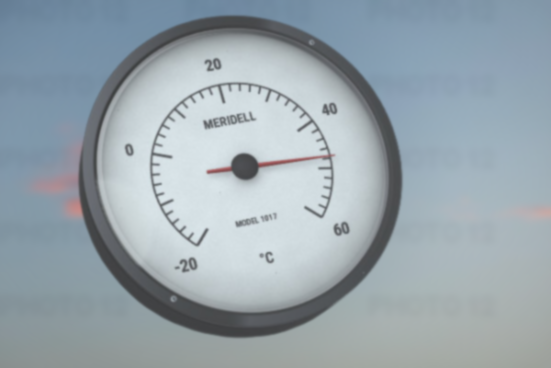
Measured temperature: 48; °C
